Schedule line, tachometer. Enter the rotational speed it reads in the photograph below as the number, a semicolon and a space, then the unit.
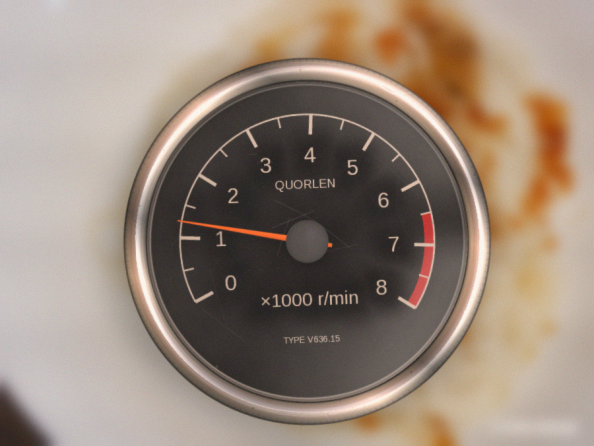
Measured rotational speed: 1250; rpm
